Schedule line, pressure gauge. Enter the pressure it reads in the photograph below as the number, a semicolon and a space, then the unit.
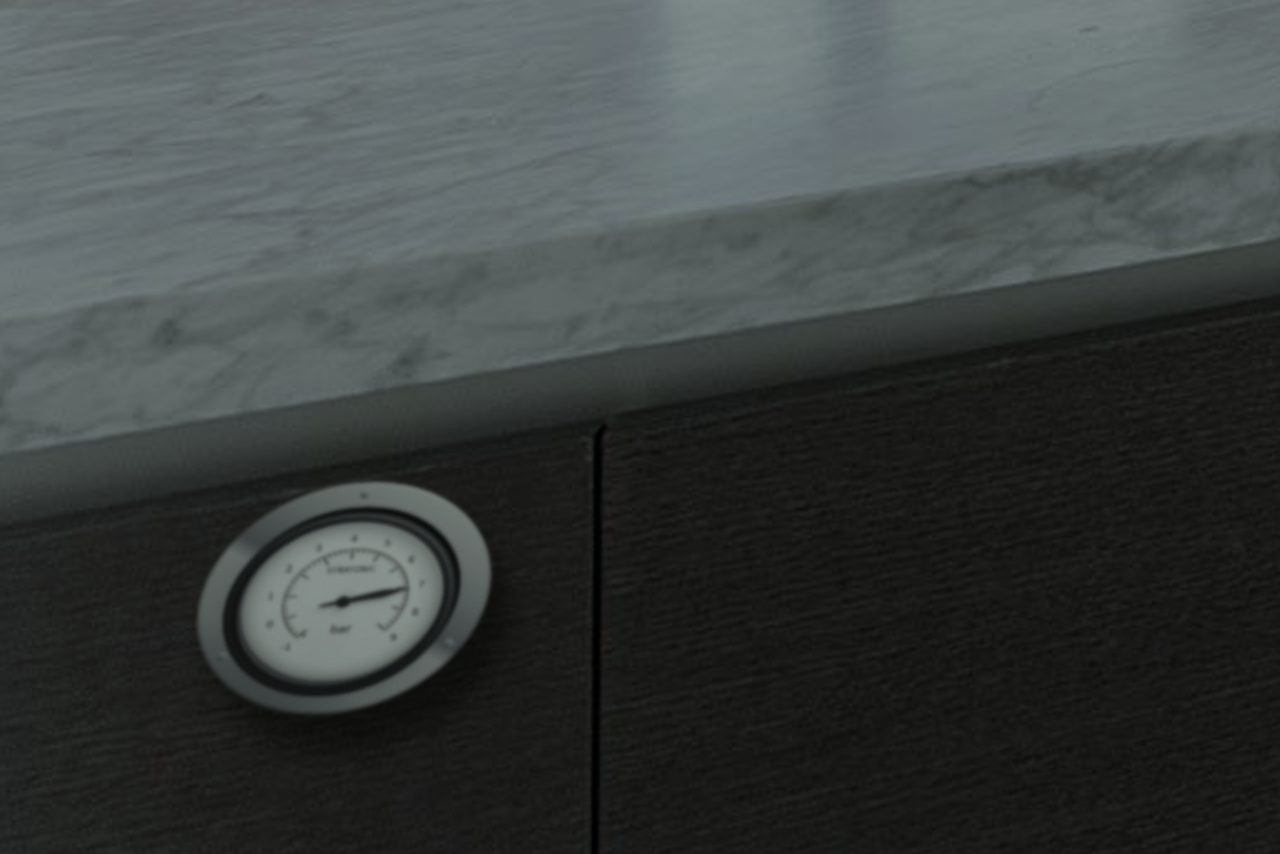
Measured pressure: 7; bar
